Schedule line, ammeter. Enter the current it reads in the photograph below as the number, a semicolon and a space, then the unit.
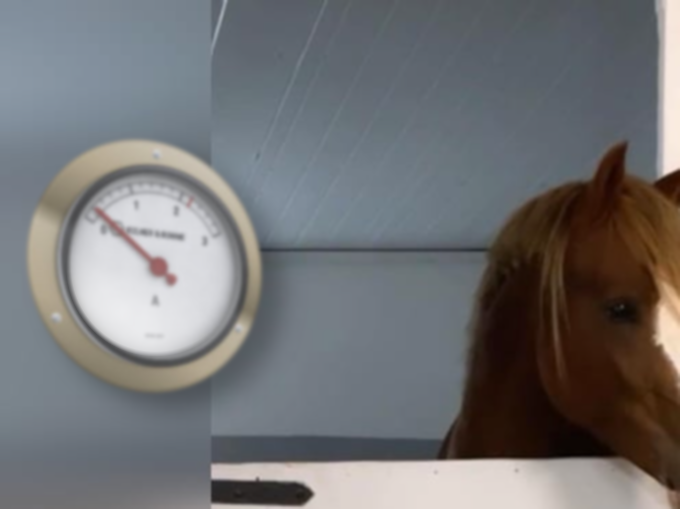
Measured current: 0.2; A
